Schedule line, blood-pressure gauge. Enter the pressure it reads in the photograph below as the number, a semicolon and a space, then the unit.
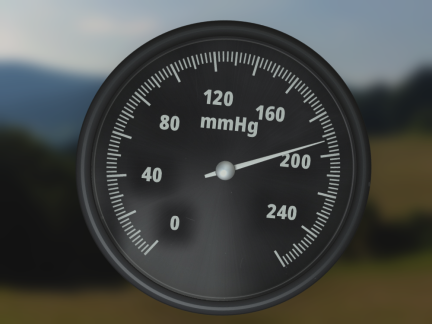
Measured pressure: 192; mmHg
